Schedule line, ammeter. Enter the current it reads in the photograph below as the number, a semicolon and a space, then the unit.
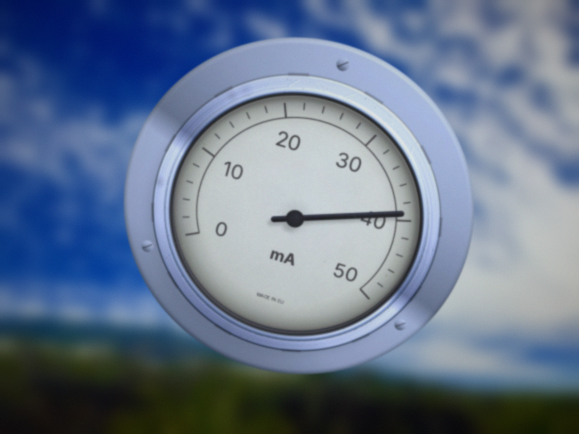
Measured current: 39; mA
